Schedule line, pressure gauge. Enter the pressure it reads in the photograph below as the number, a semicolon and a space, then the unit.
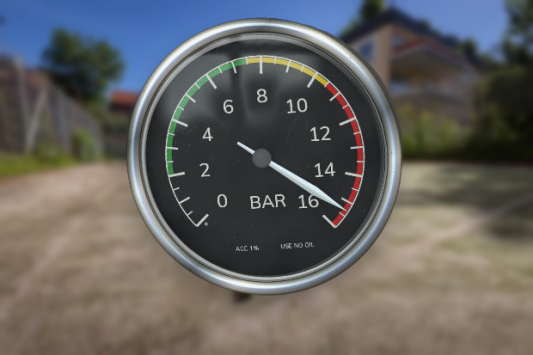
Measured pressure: 15.25; bar
